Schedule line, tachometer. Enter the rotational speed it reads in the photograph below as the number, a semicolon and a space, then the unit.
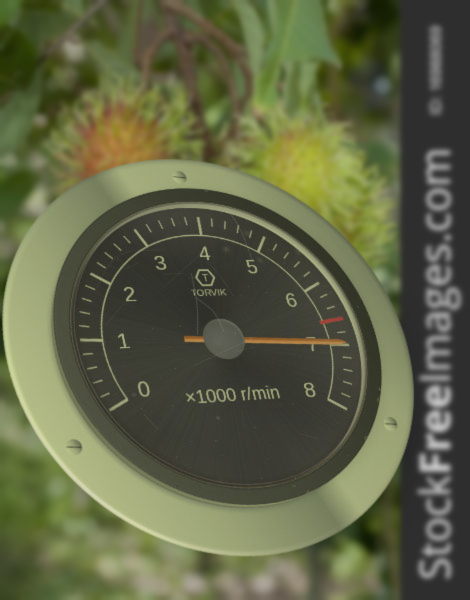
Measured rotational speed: 7000; rpm
